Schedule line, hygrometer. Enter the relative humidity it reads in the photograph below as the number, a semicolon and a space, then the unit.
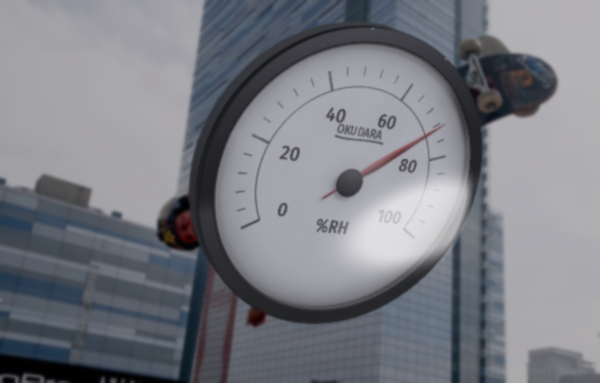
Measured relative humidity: 72; %
